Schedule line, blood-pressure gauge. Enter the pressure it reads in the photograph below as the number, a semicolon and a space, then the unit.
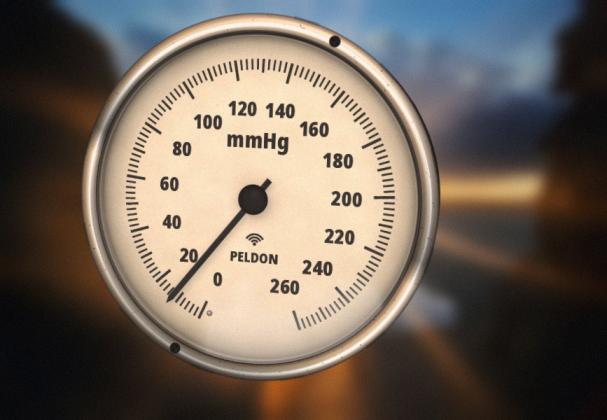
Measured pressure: 12; mmHg
